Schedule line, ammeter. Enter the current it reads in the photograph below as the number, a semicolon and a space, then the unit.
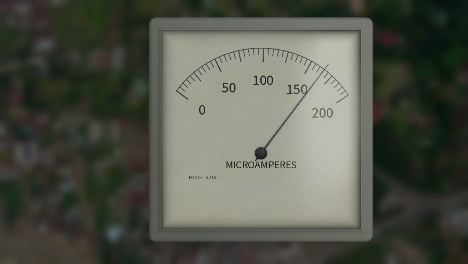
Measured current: 165; µA
